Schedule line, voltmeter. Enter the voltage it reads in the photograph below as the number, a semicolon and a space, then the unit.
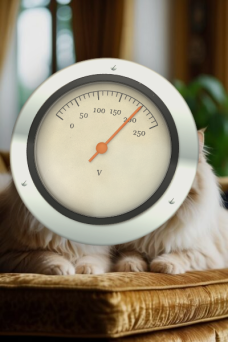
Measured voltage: 200; V
